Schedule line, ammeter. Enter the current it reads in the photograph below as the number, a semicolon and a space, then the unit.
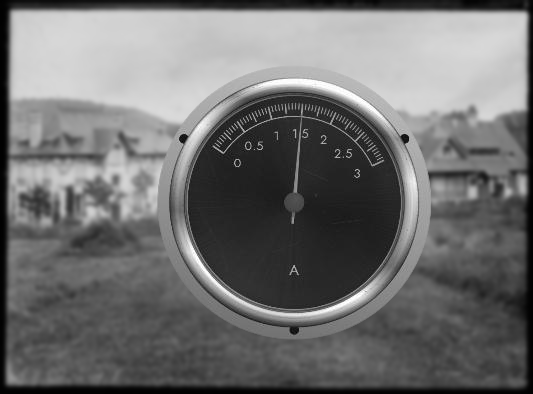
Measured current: 1.5; A
